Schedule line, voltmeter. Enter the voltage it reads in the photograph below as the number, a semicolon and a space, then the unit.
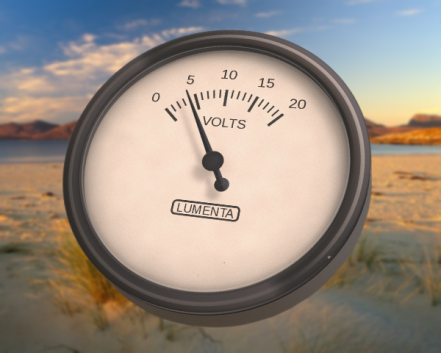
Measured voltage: 4; V
